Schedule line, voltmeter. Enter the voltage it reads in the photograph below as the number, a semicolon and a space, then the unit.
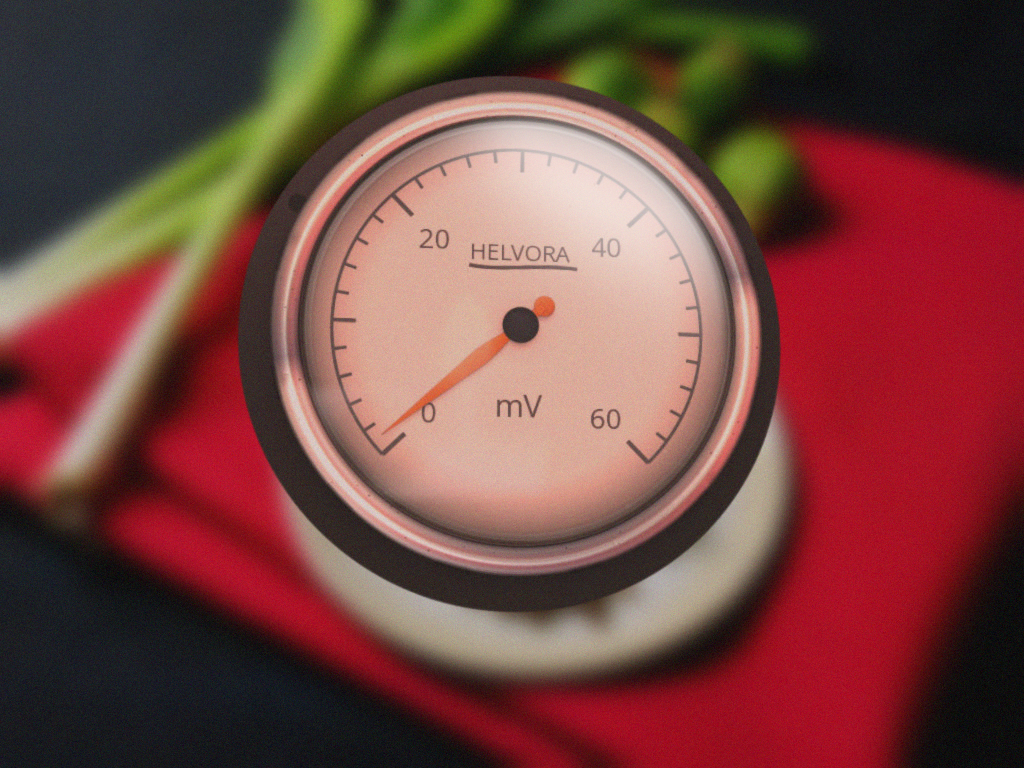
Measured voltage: 1; mV
